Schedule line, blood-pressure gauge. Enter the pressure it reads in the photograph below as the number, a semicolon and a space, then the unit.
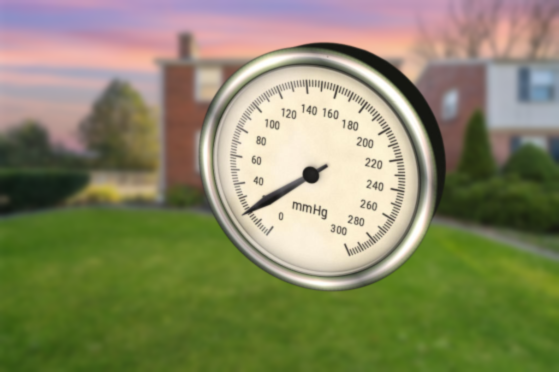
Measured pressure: 20; mmHg
